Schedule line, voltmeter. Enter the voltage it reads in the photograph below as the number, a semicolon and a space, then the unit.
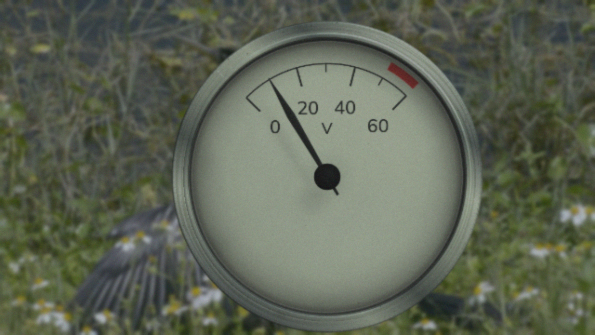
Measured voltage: 10; V
